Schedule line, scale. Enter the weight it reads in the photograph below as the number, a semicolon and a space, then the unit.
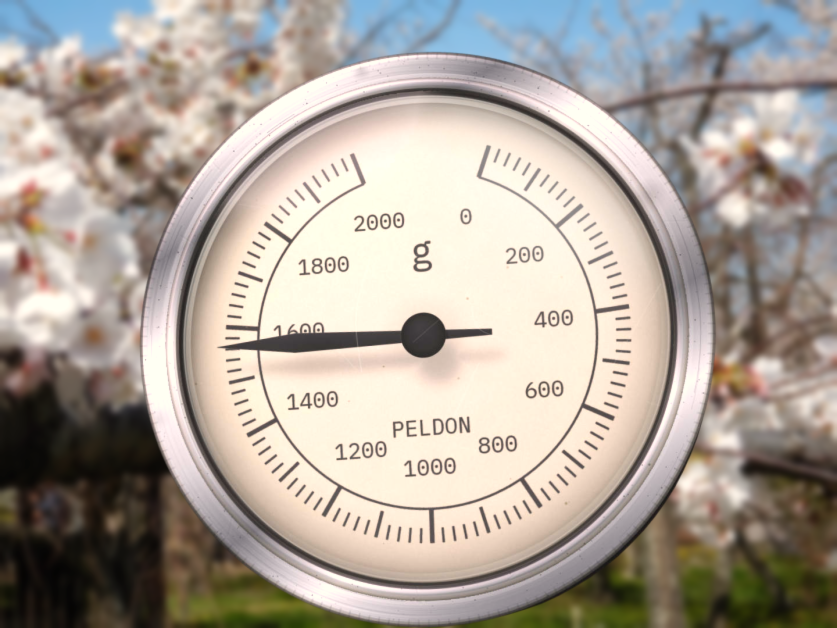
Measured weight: 1560; g
